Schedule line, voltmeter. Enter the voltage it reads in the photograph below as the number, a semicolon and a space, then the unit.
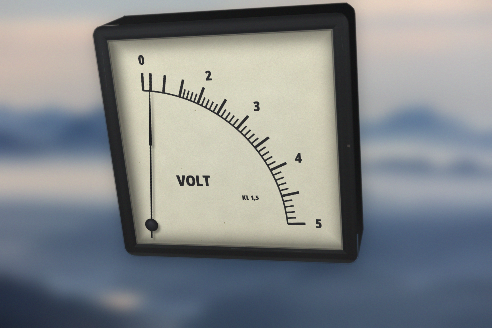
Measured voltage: 0.5; V
